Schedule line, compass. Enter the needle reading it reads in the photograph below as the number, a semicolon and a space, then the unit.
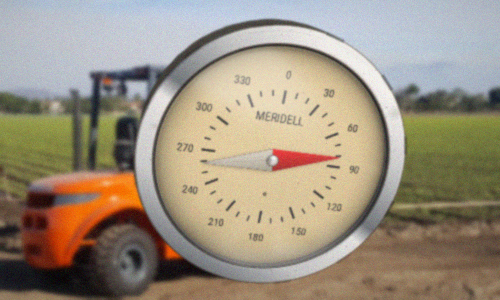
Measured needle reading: 80; °
